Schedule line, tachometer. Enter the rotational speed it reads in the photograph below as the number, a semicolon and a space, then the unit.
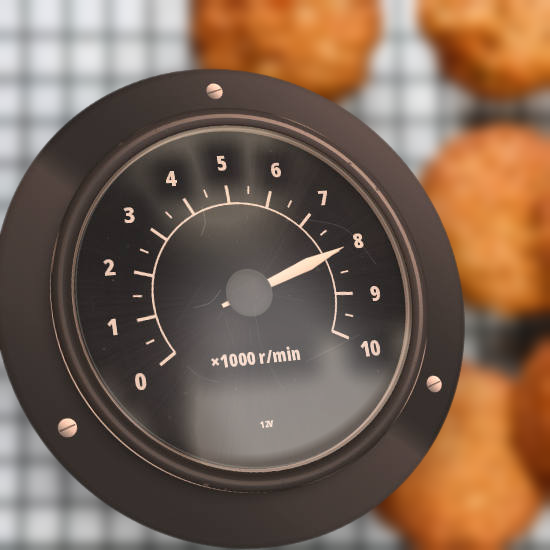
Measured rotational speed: 8000; rpm
